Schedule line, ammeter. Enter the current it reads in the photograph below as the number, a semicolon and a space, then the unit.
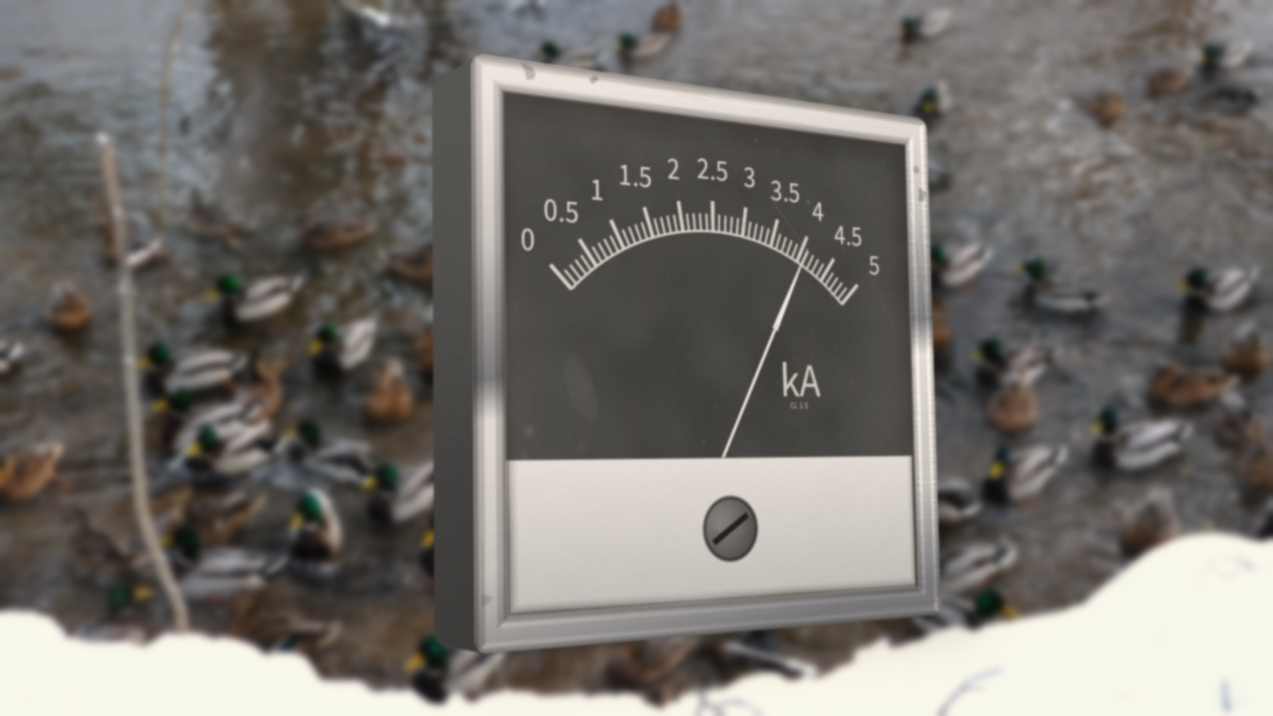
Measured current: 4; kA
